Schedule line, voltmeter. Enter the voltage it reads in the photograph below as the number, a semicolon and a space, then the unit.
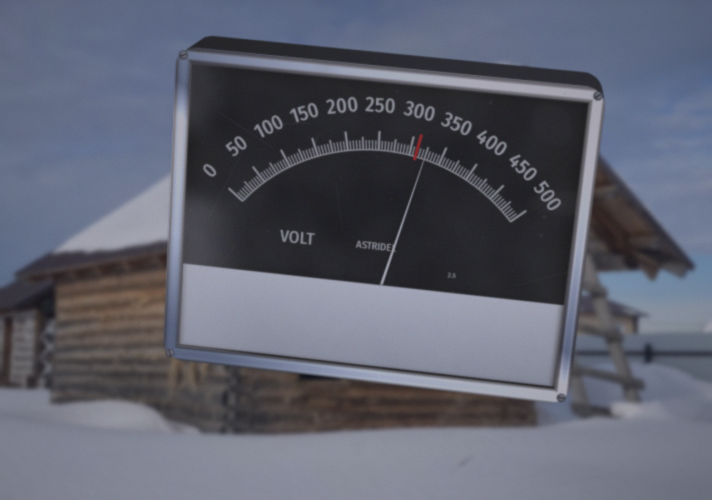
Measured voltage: 325; V
